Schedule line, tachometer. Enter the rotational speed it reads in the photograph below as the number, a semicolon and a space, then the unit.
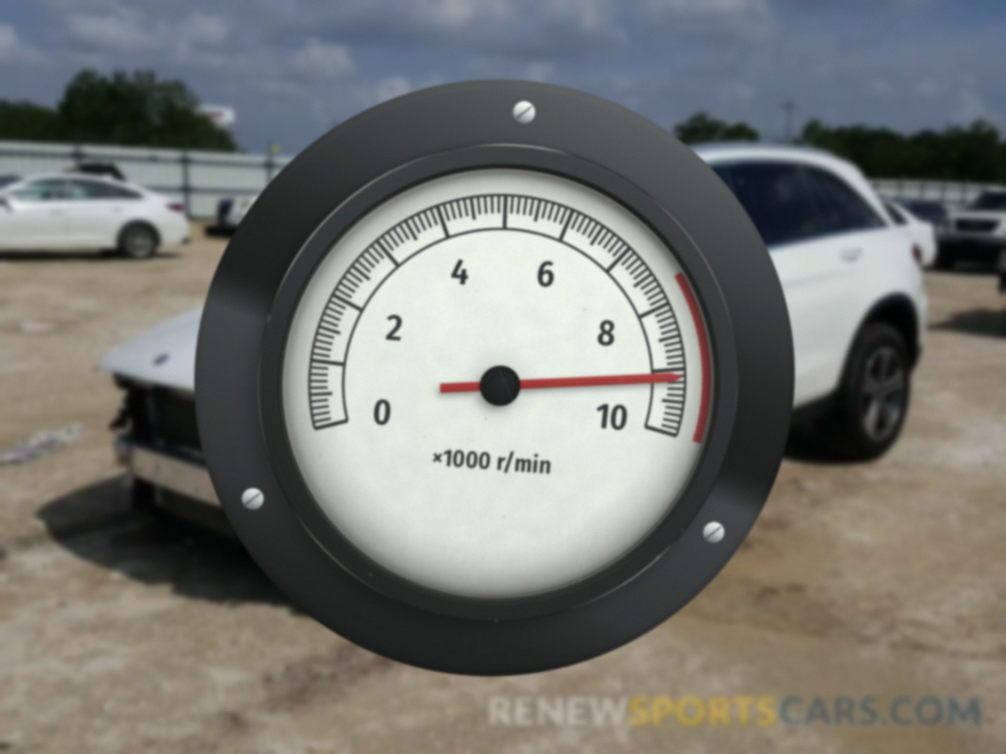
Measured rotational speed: 9100; rpm
